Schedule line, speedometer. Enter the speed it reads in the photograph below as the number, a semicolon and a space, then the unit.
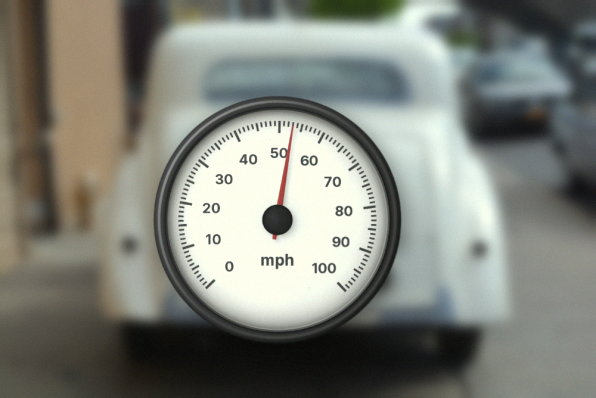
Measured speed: 53; mph
